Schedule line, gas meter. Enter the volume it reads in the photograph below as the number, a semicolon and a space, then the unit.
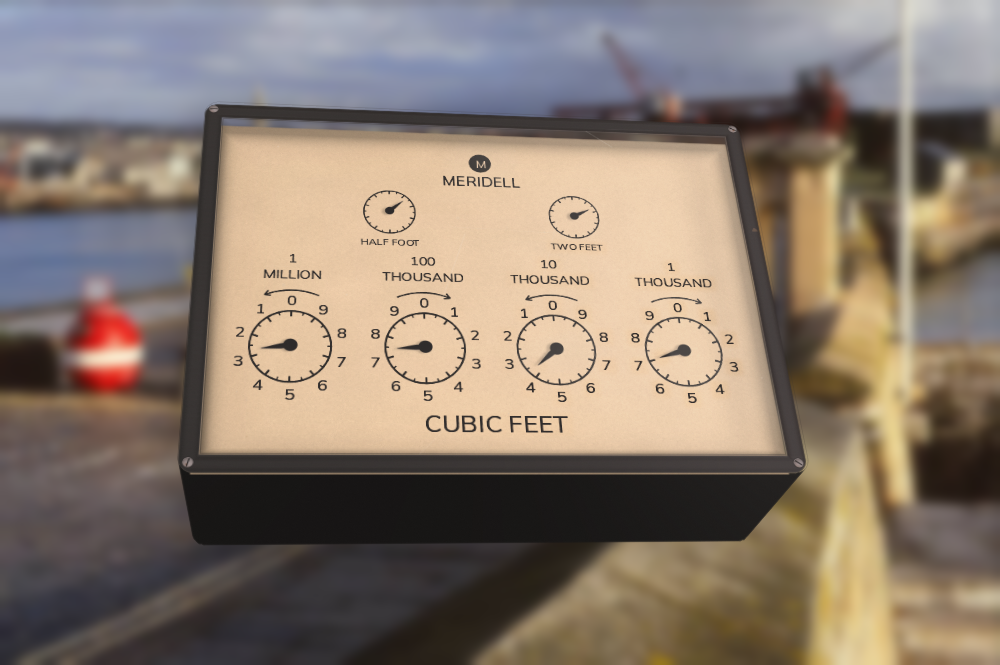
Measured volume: 273700; ft³
